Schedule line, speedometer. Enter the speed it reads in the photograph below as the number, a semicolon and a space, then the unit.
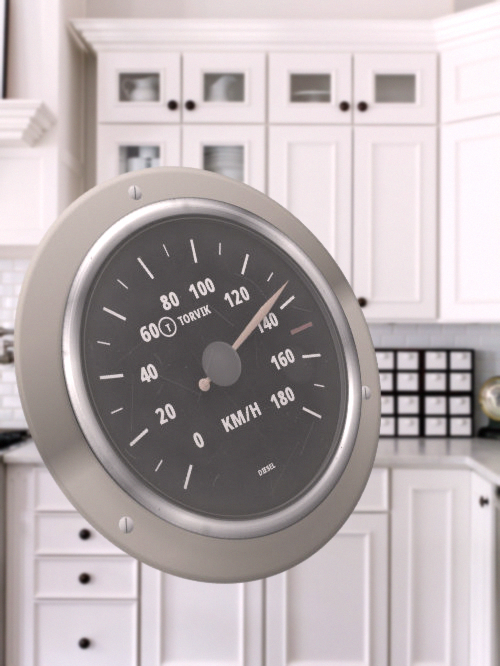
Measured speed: 135; km/h
